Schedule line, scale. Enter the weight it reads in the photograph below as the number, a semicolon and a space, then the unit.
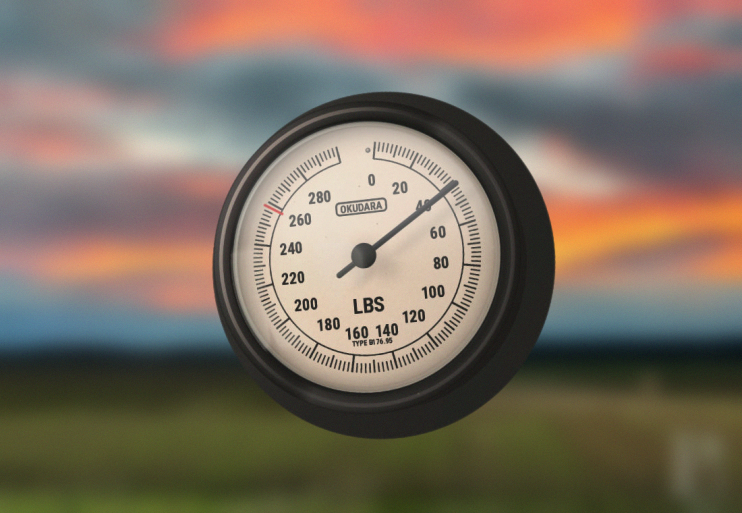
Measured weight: 42; lb
